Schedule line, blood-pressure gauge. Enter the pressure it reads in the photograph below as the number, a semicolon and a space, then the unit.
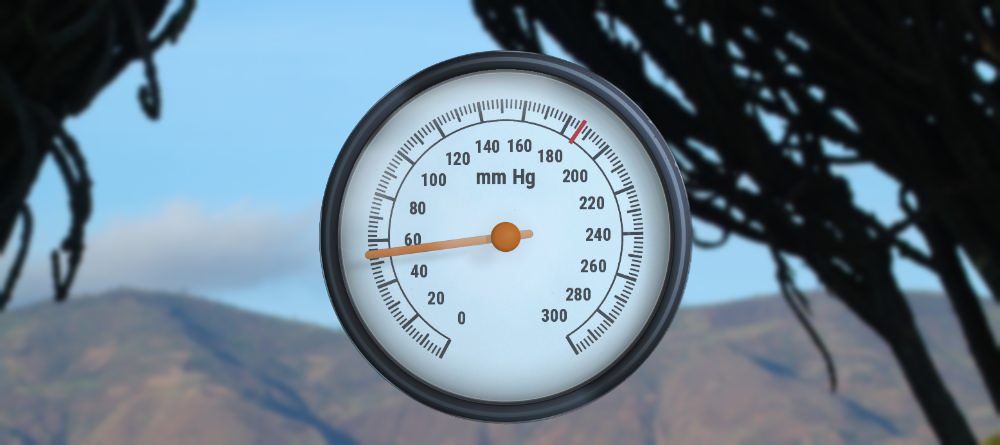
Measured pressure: 54; mmHg
